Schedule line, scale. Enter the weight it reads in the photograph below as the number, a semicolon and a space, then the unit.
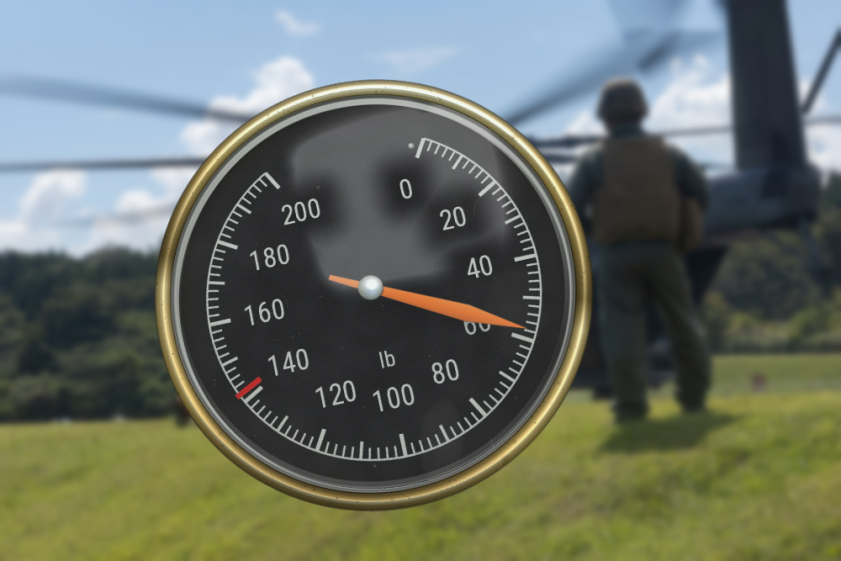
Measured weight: 58; lb
